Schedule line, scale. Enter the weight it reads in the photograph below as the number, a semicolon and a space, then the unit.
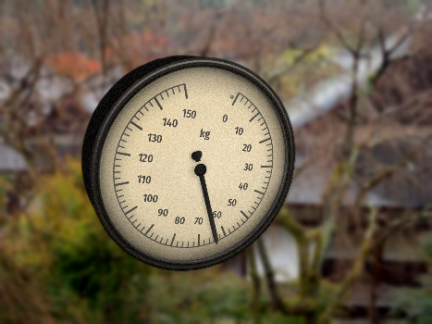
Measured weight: 64; kg
